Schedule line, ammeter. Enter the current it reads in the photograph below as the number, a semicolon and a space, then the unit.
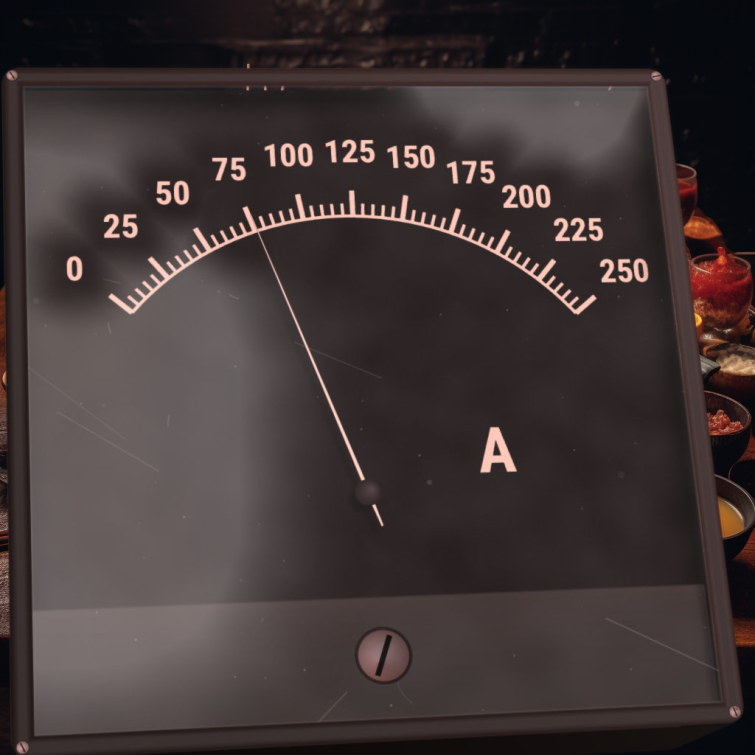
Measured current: 75; A
